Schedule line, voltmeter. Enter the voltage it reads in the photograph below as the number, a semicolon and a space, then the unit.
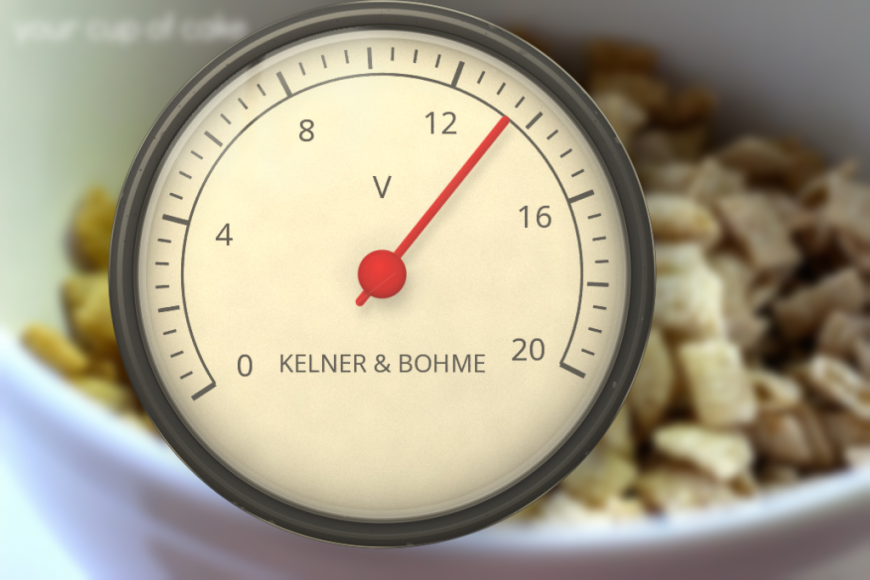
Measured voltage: 13.5; V
